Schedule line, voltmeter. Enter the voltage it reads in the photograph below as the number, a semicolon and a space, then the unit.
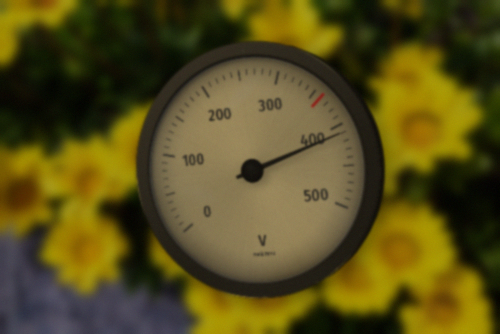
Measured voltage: 410; V
